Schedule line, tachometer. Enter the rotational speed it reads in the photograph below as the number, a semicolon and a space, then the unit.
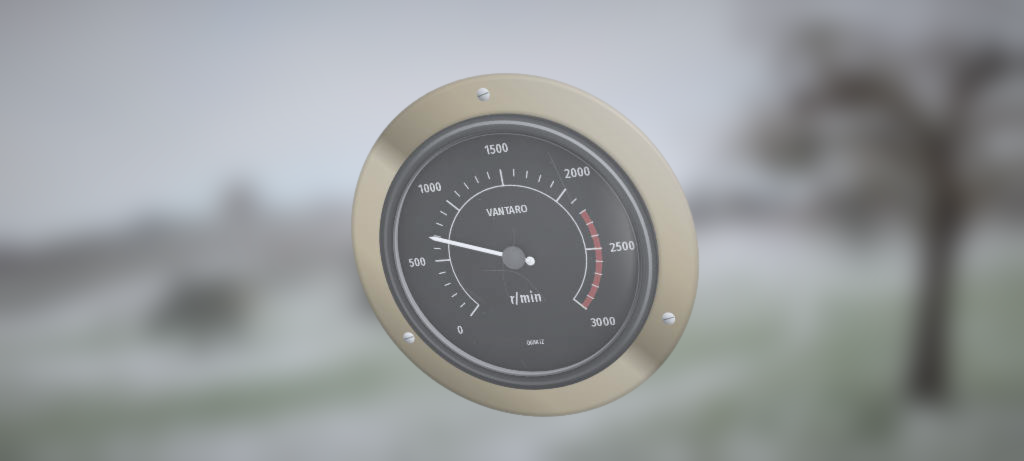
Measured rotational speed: 700; rpm
